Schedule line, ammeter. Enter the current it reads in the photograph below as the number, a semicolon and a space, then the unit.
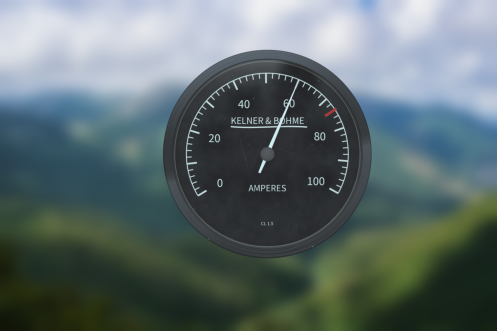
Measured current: 60; A
